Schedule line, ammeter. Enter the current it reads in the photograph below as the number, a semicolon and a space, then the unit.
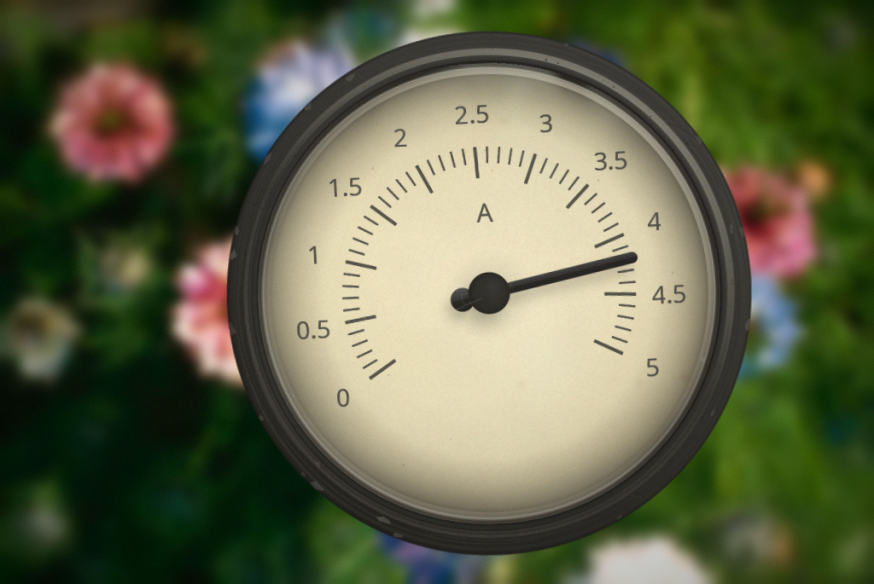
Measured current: 4.2; A
